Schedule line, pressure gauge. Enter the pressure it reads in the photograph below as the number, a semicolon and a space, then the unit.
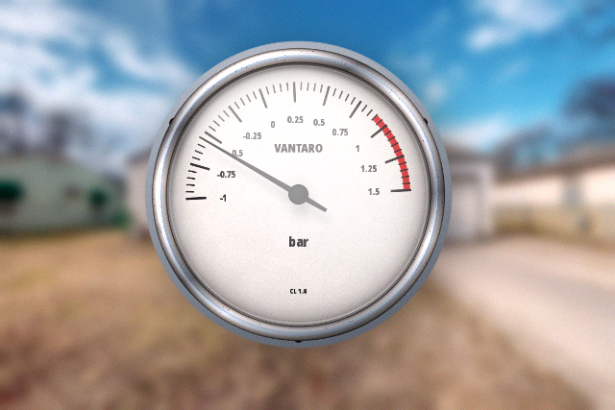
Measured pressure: -0.55; bar
